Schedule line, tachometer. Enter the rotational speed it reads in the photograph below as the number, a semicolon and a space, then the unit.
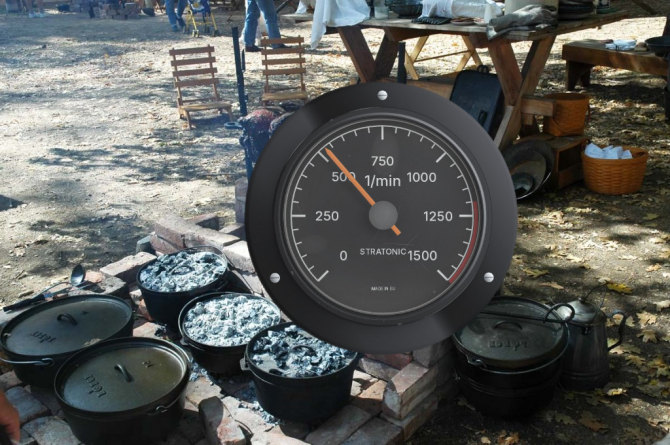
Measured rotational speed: 525; rpm
